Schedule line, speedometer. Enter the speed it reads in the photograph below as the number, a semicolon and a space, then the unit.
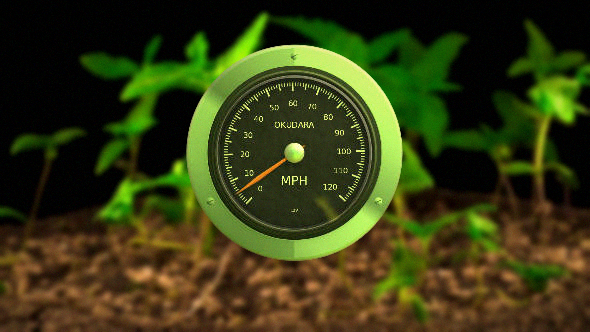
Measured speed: 5; mph
